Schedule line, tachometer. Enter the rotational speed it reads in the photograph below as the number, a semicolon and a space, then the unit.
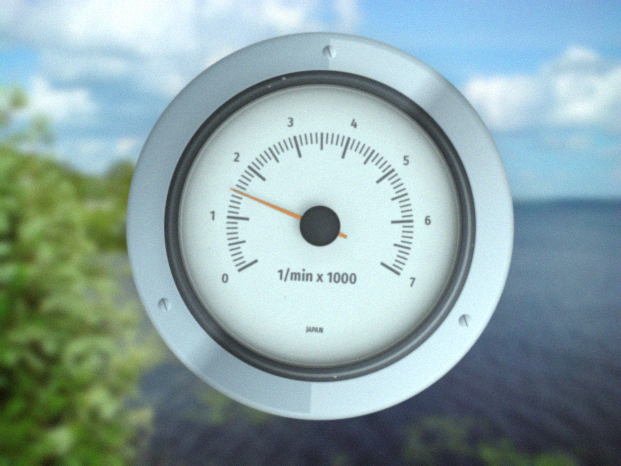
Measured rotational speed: 1500; rpm
